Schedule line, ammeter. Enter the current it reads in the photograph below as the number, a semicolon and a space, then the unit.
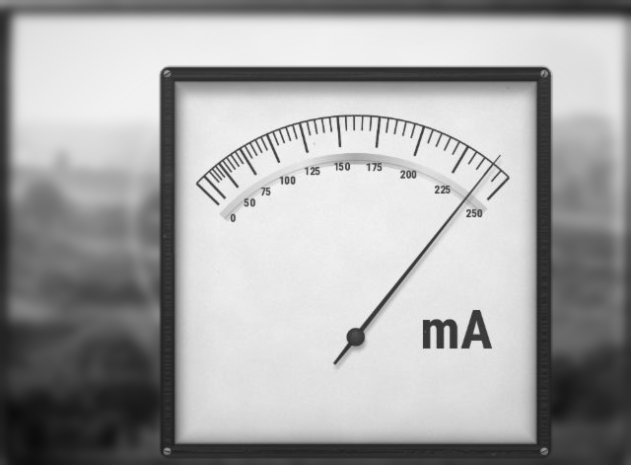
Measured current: 240; mA
